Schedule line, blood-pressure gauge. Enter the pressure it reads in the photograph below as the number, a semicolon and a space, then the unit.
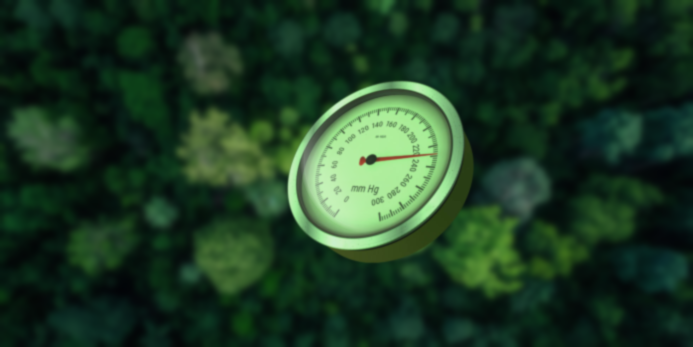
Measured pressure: 230; mmHg
